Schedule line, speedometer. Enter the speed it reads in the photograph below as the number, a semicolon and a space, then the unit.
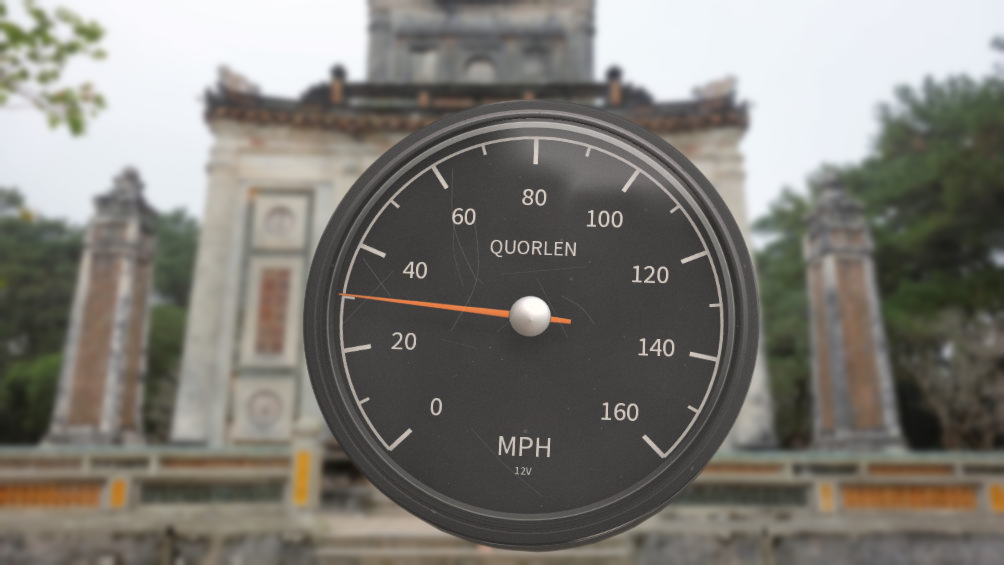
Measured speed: 30; mph
